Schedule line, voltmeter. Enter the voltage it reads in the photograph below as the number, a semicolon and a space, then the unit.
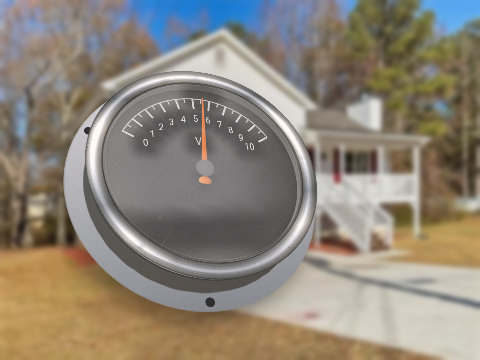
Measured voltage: 5.5; V
